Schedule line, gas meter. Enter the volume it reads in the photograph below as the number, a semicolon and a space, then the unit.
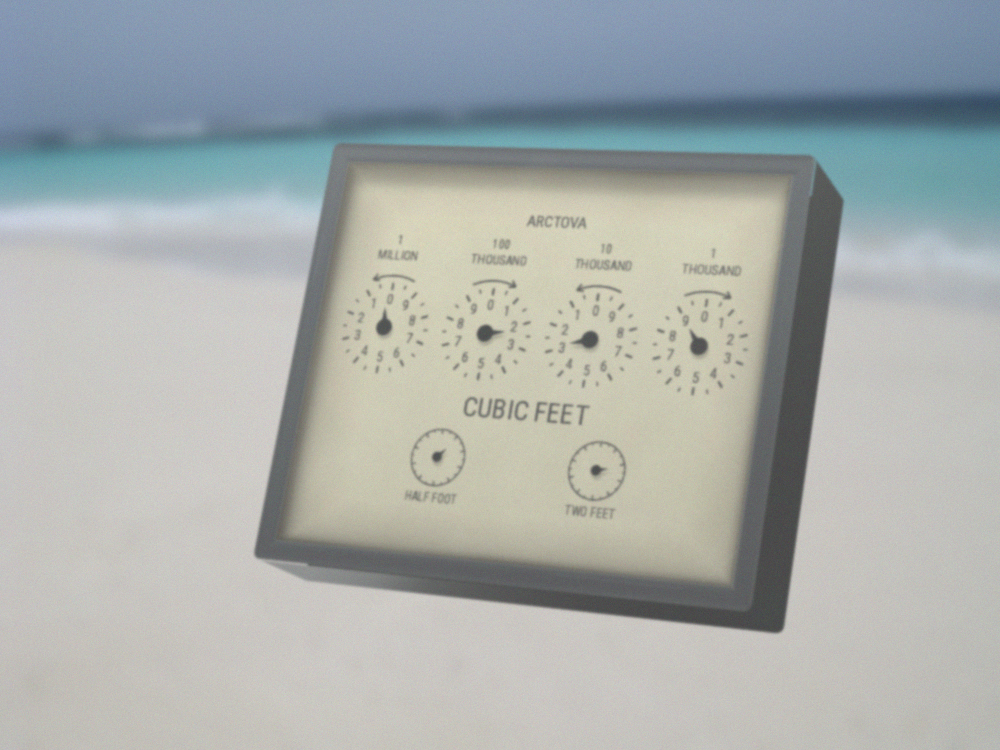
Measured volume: 22900; ft³
